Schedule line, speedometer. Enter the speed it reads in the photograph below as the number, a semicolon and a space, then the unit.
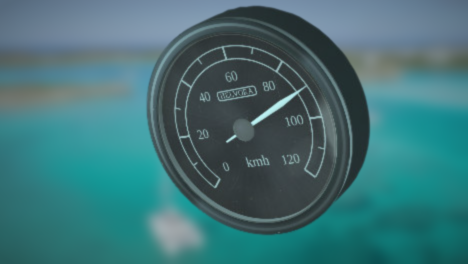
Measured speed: 90; km/h
